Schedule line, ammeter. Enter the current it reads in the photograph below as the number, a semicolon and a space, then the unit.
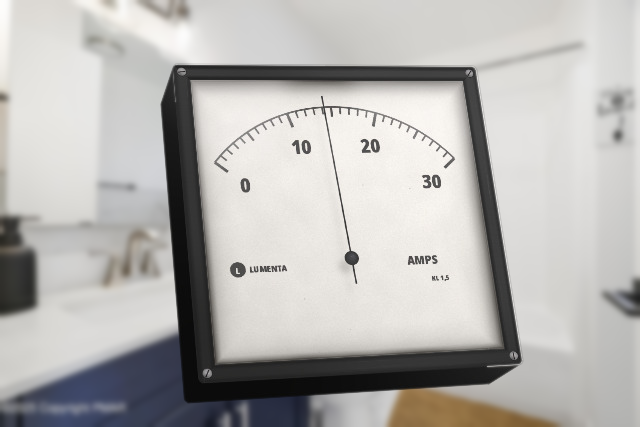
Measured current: 14; A
